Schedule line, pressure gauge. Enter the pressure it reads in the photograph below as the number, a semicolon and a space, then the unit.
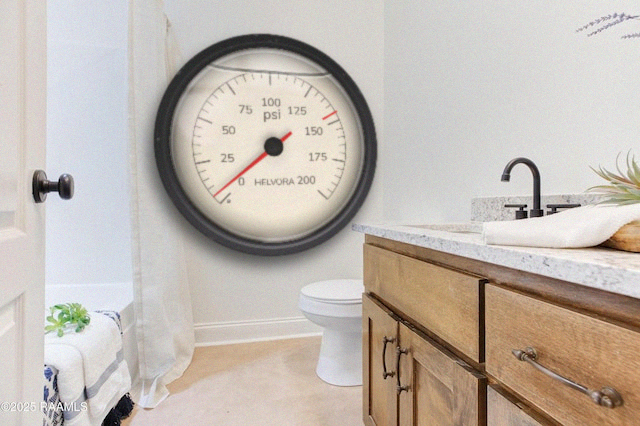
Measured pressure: 5; psi
